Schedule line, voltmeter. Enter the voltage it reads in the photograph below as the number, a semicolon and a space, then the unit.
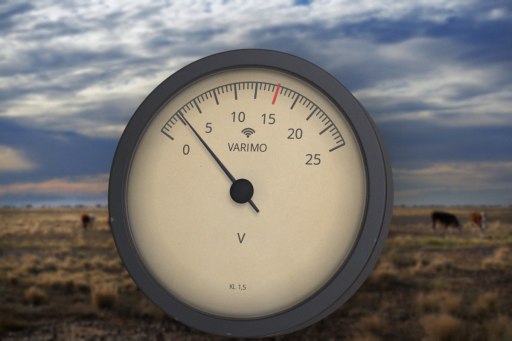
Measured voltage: 3; V
